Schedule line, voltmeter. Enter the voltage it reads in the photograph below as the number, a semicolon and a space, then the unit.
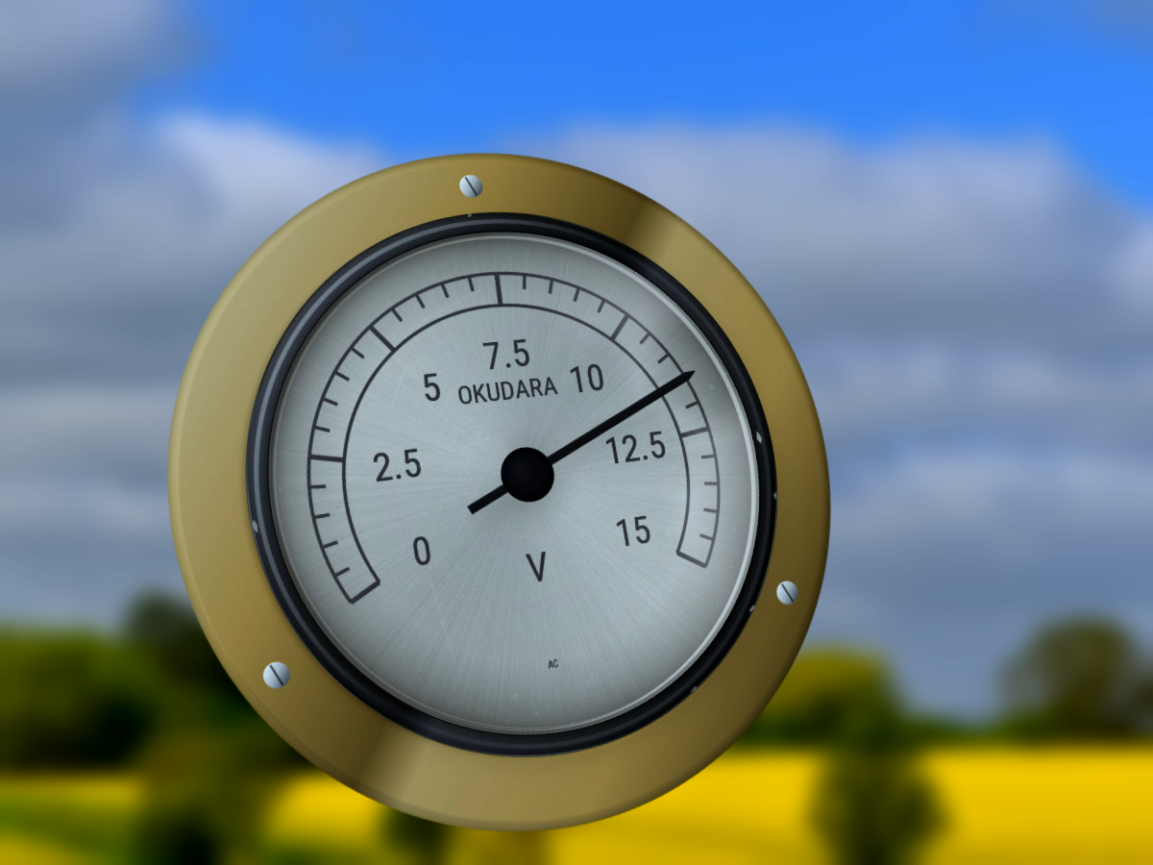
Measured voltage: 11.5; V
